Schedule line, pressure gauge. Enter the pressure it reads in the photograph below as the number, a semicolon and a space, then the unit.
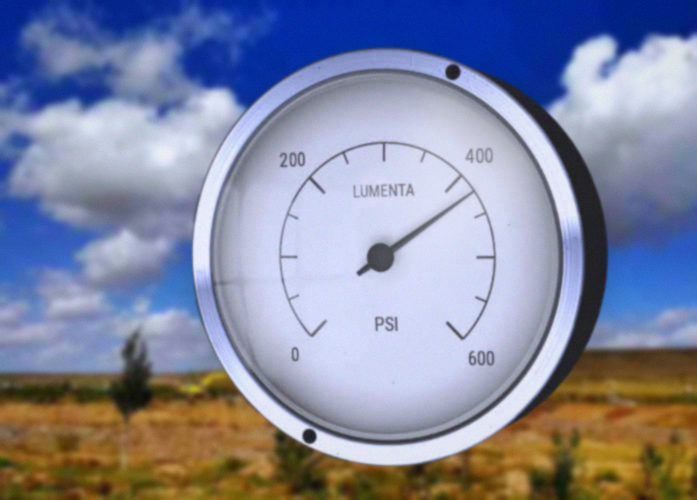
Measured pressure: 425; psi
